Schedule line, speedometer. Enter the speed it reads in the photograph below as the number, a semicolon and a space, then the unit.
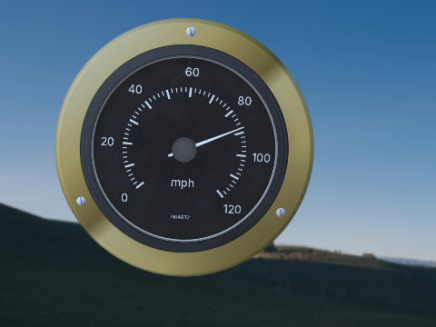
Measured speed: 88; mph
